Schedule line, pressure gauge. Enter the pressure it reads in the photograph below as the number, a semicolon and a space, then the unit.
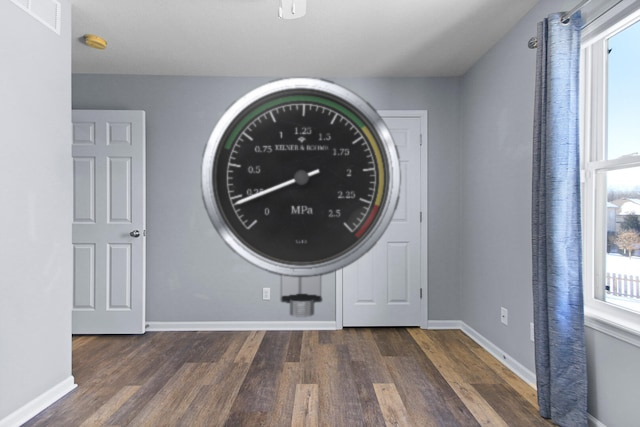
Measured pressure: 0.2; MPa
